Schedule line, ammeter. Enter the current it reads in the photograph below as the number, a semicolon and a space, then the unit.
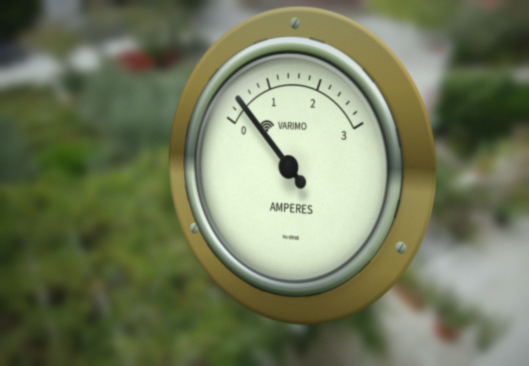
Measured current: 0.4; A
